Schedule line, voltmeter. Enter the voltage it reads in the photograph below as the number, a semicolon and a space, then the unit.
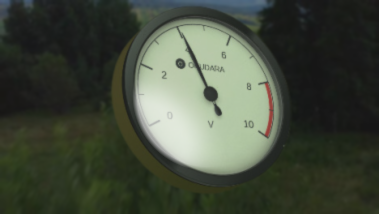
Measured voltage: 4; V
